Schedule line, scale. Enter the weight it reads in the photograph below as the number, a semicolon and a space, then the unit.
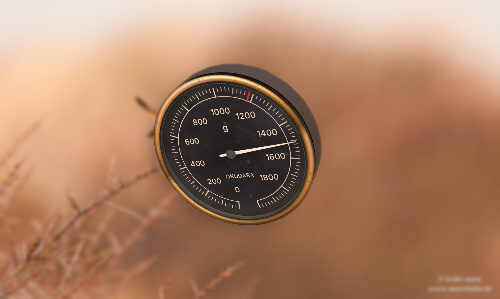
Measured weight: 1500; g
